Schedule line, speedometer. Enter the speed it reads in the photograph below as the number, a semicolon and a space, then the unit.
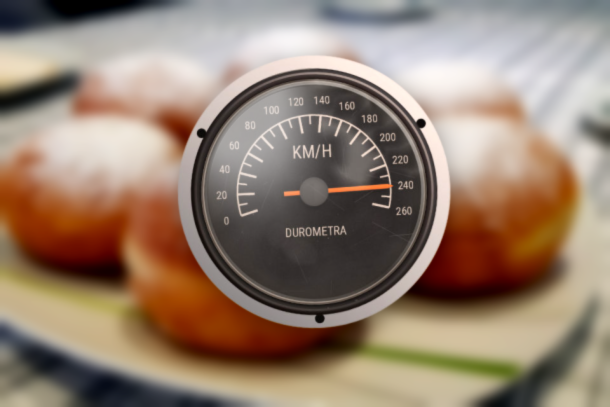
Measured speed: 240; km/h
